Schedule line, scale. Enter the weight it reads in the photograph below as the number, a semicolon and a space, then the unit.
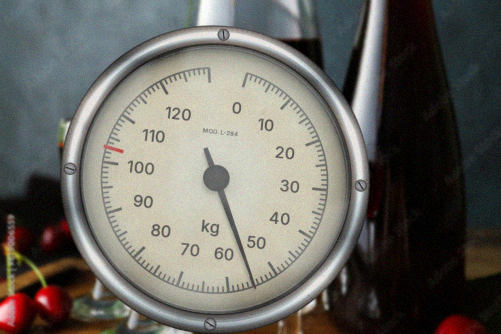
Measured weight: 55; kg
